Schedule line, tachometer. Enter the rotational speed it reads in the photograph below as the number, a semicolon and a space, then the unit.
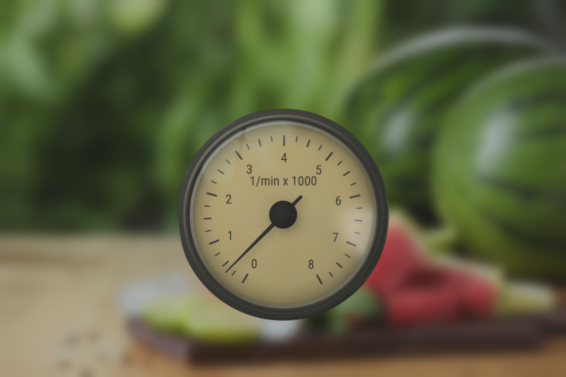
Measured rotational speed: 375; rpm
